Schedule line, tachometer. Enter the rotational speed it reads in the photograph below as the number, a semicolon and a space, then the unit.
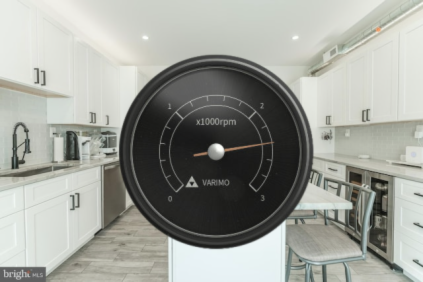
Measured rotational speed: 2400; rpm
